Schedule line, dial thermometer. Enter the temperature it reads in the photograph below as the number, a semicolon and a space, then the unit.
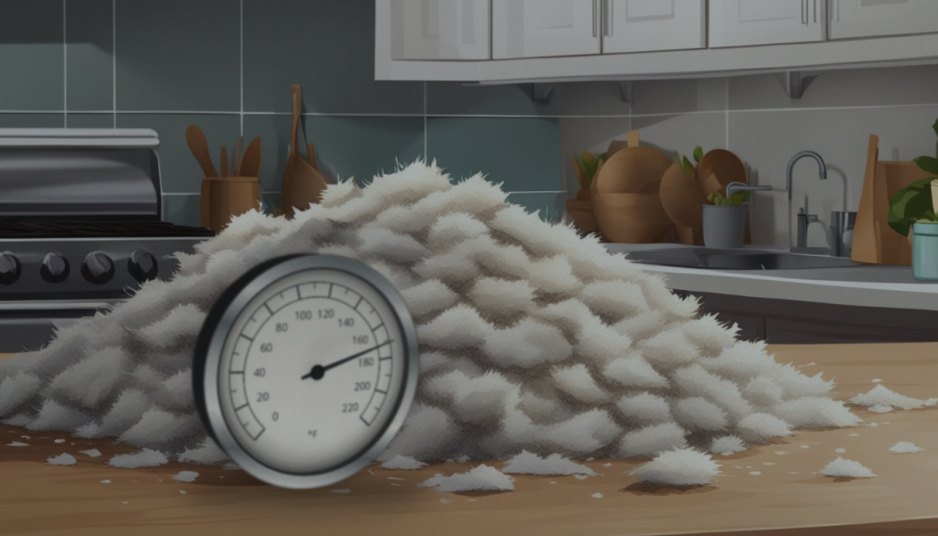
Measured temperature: 170; °F
